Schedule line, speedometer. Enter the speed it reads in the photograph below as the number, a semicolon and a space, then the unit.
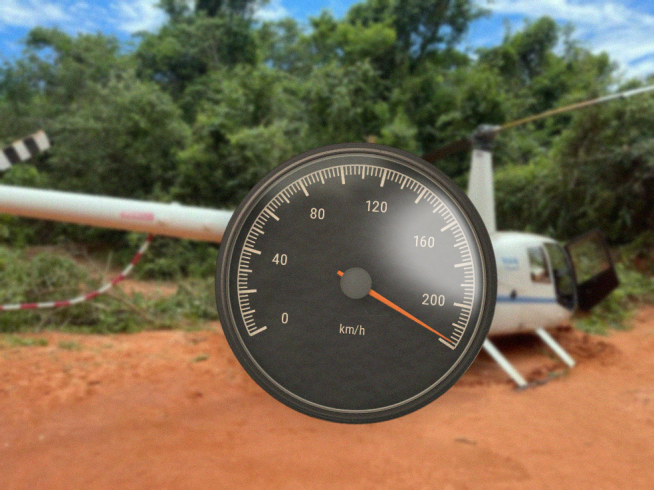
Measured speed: 218; km/h
